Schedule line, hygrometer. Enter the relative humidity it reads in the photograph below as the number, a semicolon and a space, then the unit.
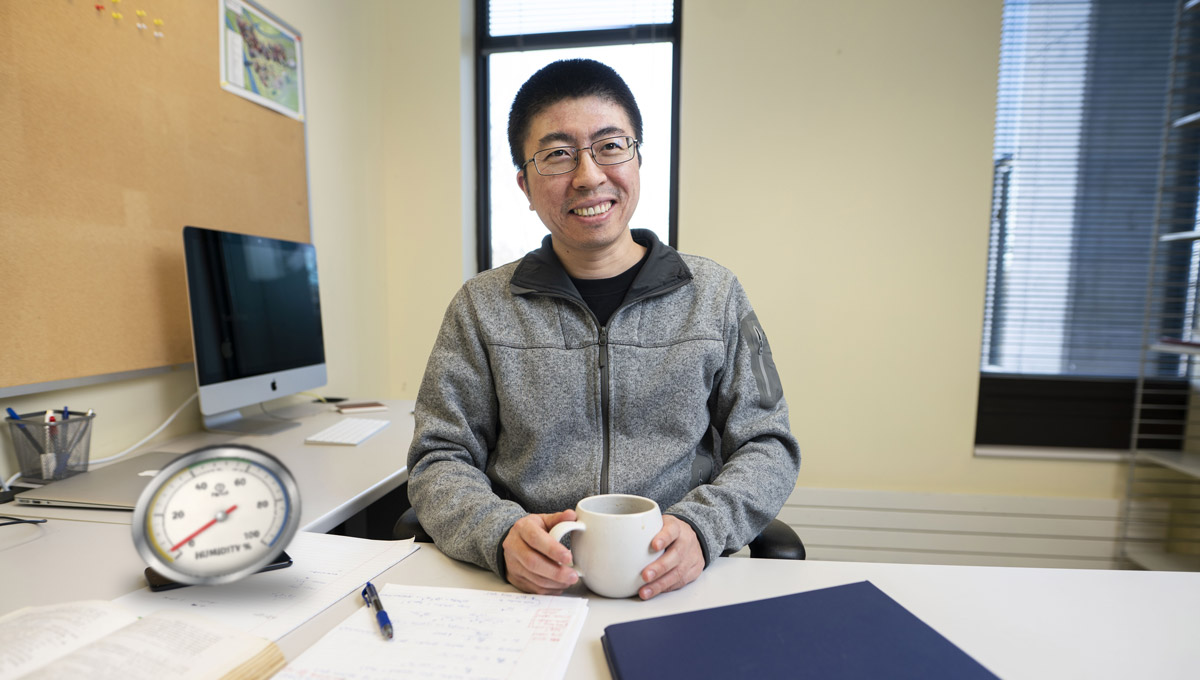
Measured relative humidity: 4; %
